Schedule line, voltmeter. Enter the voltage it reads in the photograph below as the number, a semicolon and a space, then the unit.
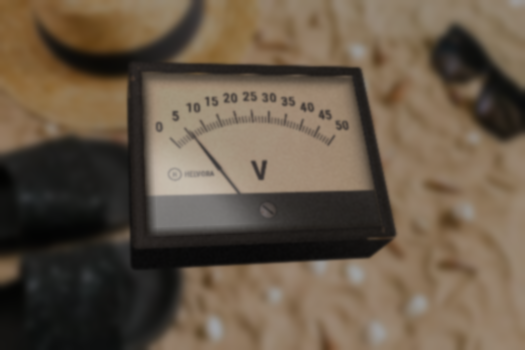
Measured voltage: 5; V
